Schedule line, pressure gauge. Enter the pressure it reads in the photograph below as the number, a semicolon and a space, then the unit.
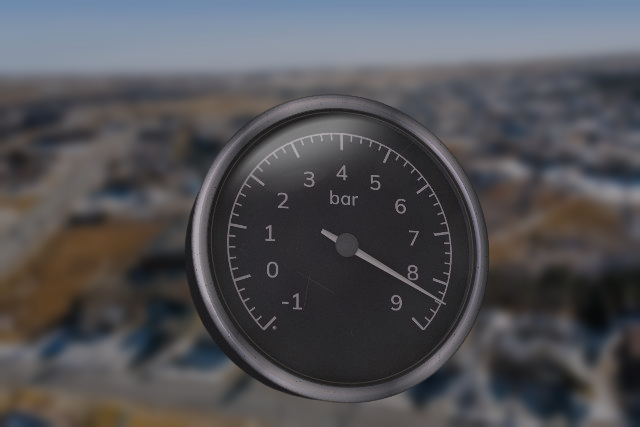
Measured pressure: 8.4; bar
